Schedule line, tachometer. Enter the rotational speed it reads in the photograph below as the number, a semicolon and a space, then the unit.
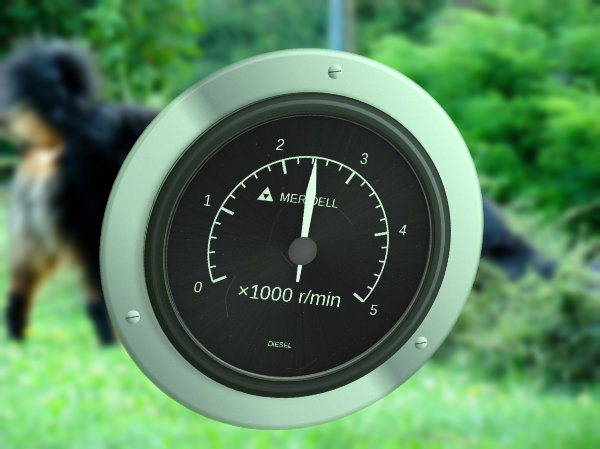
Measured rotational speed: 2400; rpm
